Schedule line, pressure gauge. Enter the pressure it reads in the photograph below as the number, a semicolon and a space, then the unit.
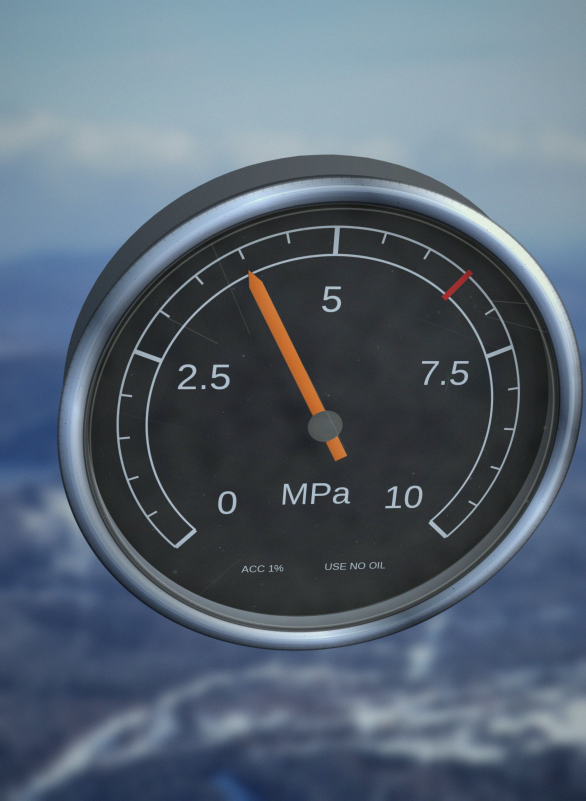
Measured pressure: 4; MPa
